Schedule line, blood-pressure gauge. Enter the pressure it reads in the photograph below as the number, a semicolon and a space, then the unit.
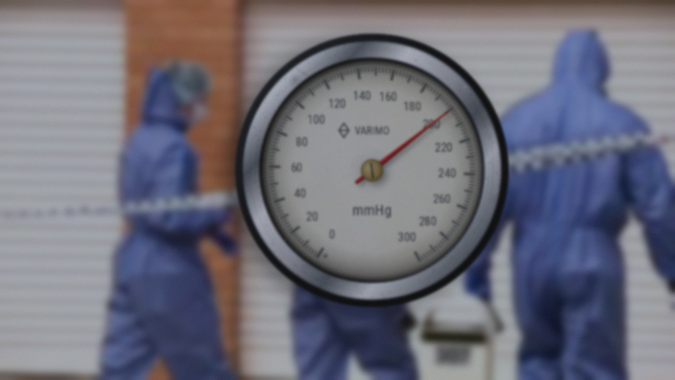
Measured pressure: 200; mmHg
